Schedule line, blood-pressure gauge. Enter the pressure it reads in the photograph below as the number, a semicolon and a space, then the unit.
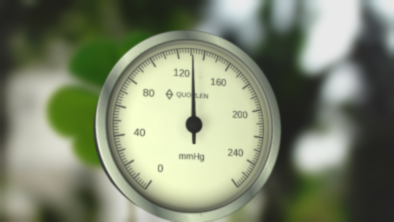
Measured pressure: 130; mmHg
